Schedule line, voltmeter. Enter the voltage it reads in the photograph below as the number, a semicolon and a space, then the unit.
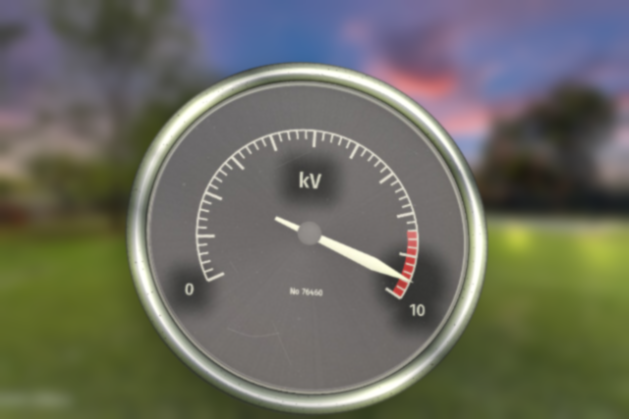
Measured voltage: 9.6; kV
